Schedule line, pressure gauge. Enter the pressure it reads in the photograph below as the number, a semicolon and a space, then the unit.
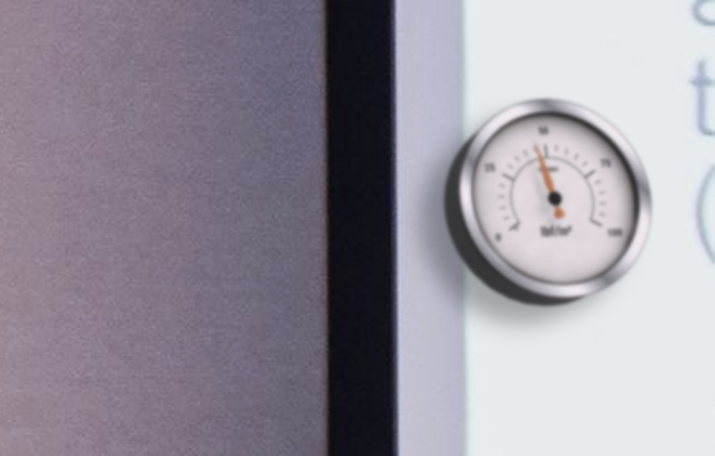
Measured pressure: 45; psi
